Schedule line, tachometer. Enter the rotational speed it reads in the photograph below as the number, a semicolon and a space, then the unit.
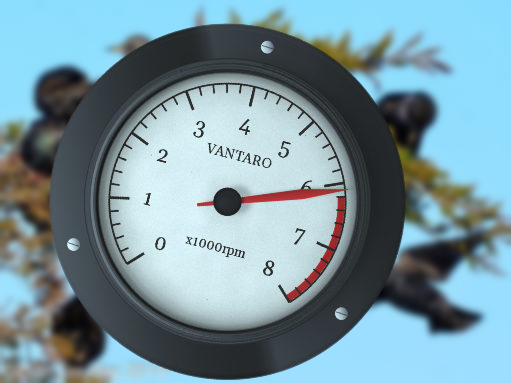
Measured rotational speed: 6100; rpm
